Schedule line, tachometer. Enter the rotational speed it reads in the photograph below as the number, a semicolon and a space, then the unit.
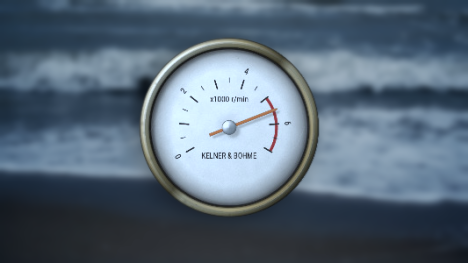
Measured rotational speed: 5500; rpm
